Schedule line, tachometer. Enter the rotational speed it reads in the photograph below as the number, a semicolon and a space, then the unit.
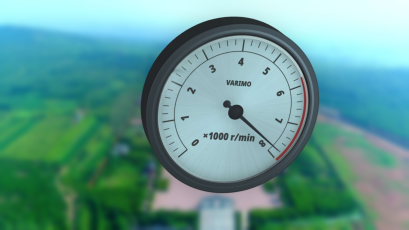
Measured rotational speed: 7800; rpm
